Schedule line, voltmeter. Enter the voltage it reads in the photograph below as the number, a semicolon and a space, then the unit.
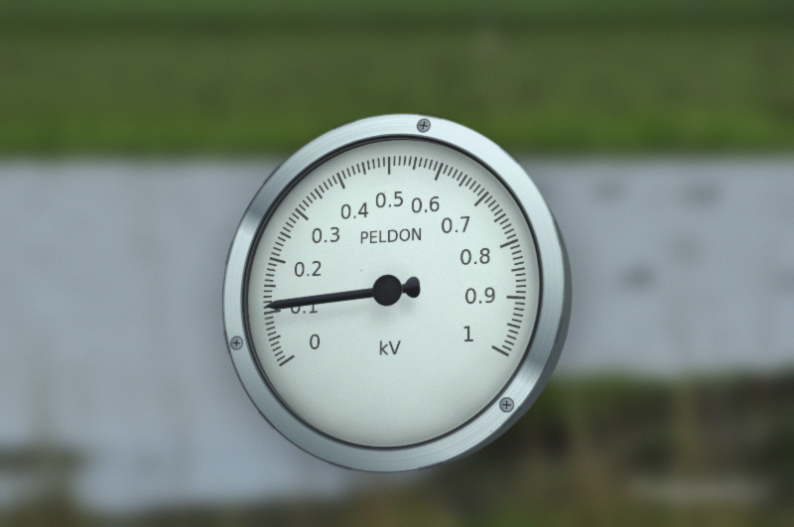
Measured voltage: 0.11; kV
